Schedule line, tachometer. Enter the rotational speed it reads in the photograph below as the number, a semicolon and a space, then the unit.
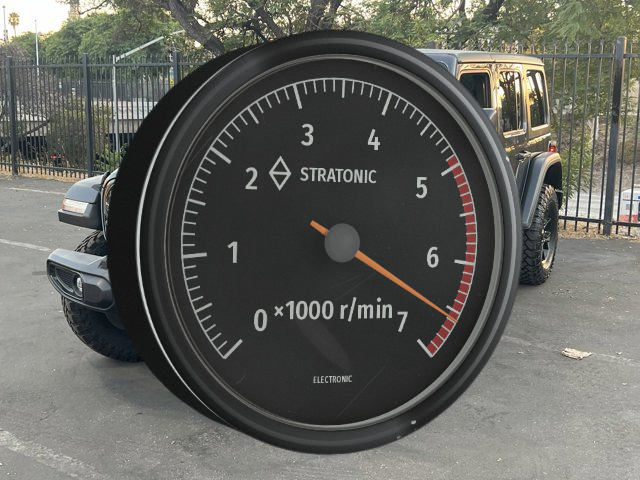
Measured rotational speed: 6600; rpm
